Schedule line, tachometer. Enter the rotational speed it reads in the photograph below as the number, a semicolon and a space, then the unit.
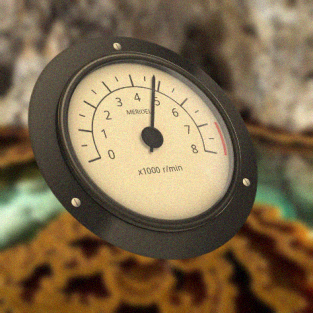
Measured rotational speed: 4750; rpm
